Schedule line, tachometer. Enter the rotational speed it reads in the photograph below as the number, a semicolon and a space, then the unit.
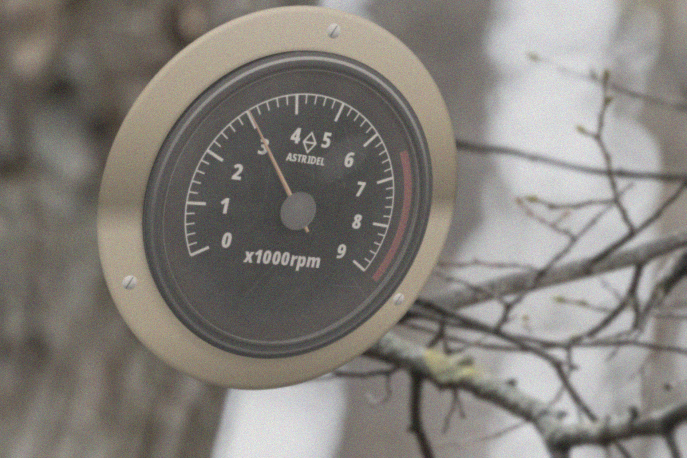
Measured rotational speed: 3000; rpm
